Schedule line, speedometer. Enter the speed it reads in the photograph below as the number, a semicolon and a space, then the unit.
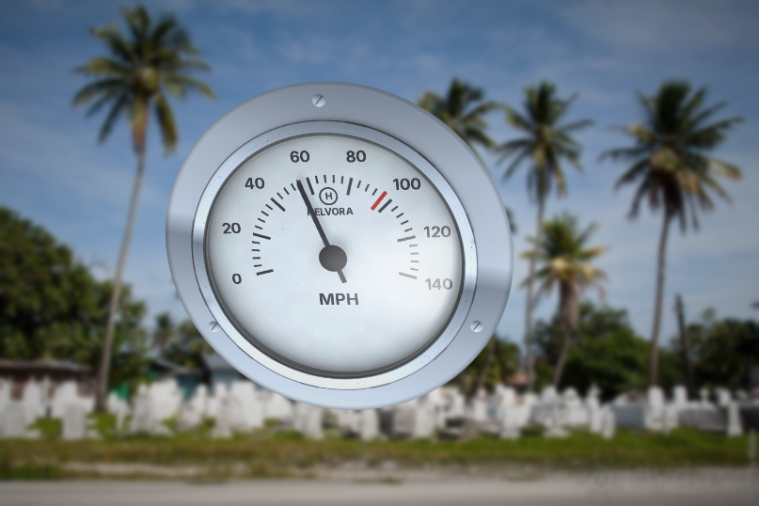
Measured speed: 56; mph
